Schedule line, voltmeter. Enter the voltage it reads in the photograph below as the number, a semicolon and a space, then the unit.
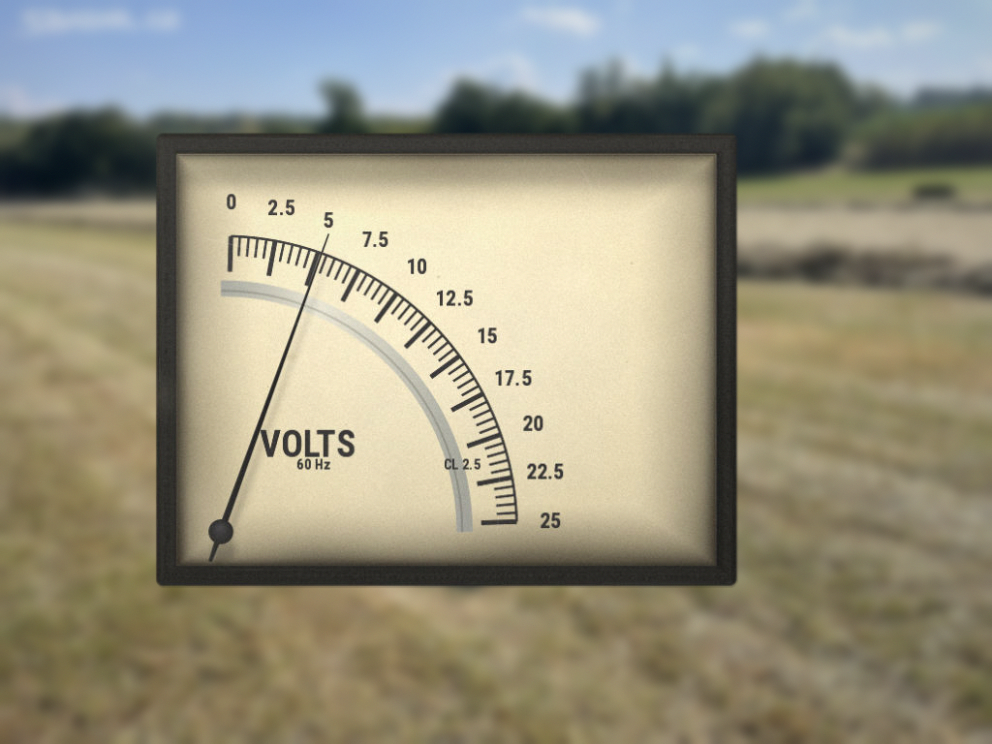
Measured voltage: 5.25; V
